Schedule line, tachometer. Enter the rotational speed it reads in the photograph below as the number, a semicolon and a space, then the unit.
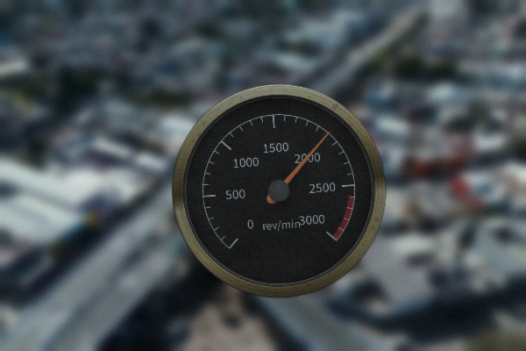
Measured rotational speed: 2000; rpm
